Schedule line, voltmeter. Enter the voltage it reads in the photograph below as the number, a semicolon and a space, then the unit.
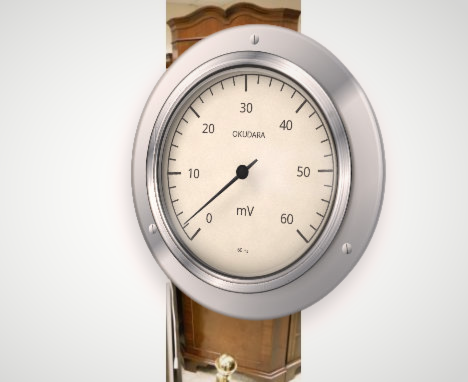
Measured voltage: 2; mV
